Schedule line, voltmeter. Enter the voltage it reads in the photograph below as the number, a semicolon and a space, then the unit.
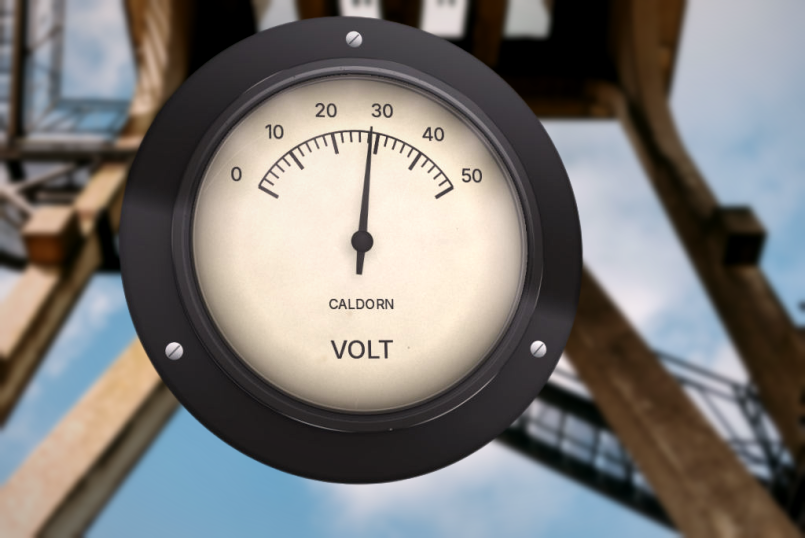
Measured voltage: 28; V
